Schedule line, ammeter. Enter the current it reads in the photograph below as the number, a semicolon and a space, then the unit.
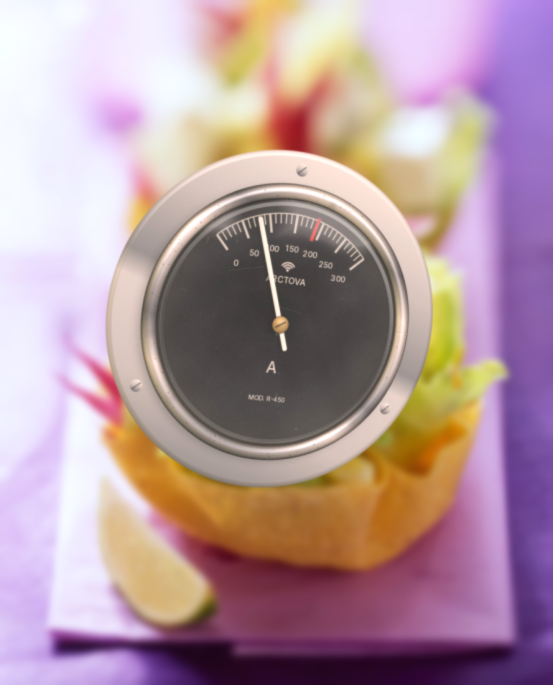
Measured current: 80; A
